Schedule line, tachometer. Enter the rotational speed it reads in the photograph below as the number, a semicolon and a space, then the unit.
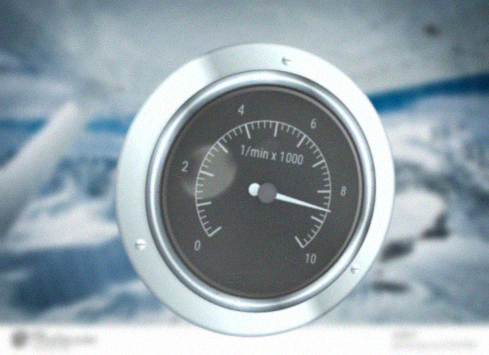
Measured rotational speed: 8600; rpm
